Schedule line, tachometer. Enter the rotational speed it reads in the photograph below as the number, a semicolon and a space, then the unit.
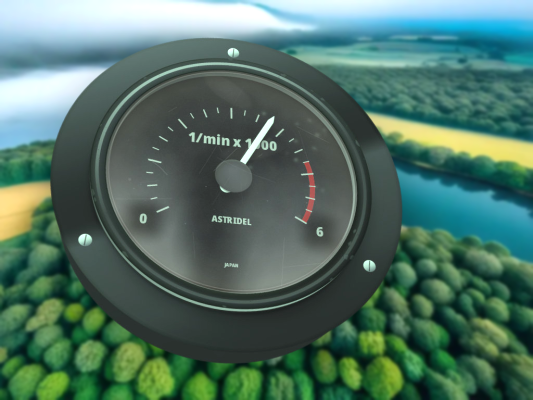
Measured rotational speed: 3750; rpm
